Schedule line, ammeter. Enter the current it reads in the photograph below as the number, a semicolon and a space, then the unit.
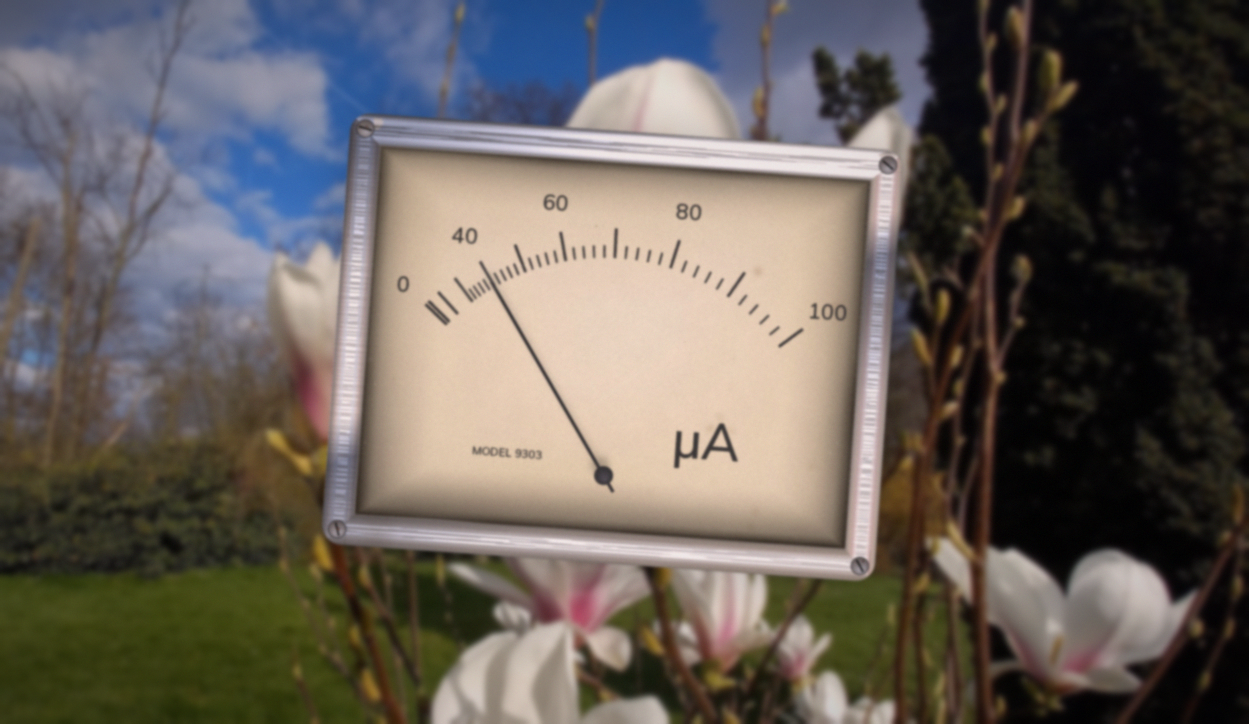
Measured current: 40; µA
